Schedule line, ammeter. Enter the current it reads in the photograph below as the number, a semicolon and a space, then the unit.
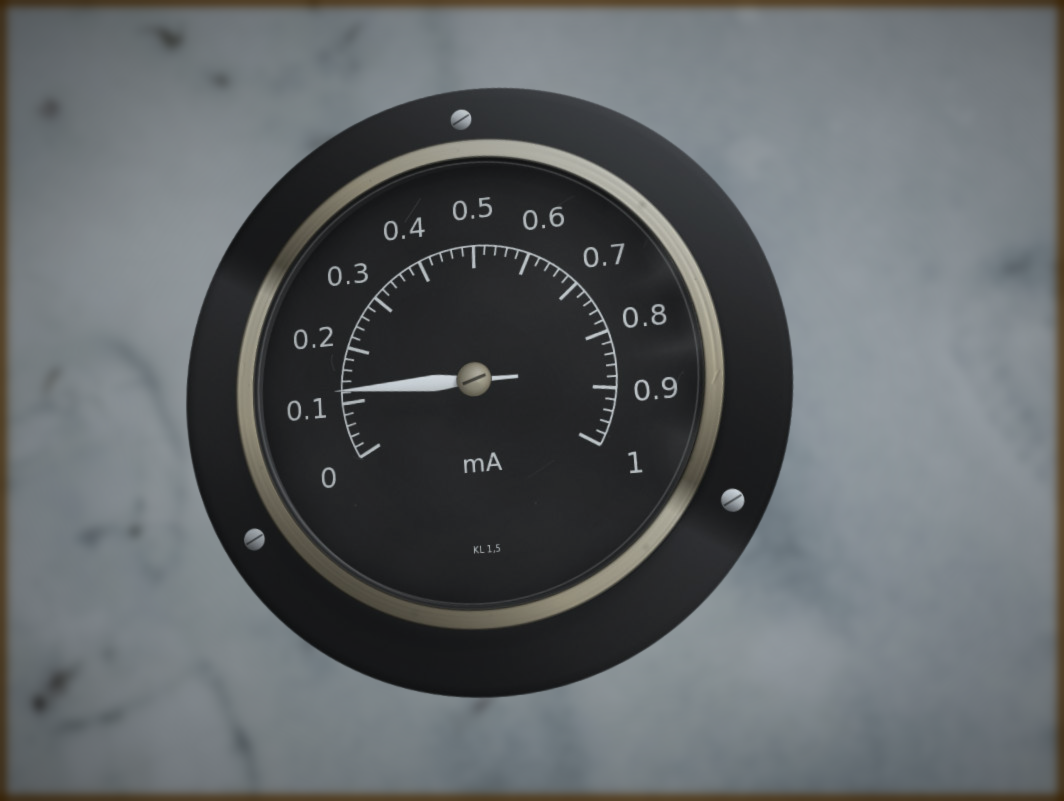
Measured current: 0.12; mA
